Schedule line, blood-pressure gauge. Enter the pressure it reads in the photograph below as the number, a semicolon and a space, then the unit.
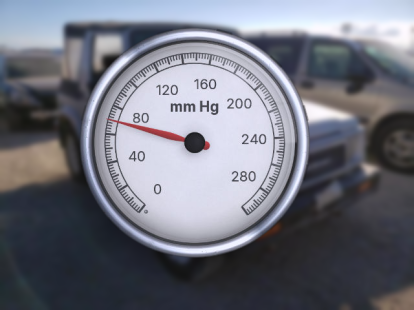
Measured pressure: 70; mmHg
